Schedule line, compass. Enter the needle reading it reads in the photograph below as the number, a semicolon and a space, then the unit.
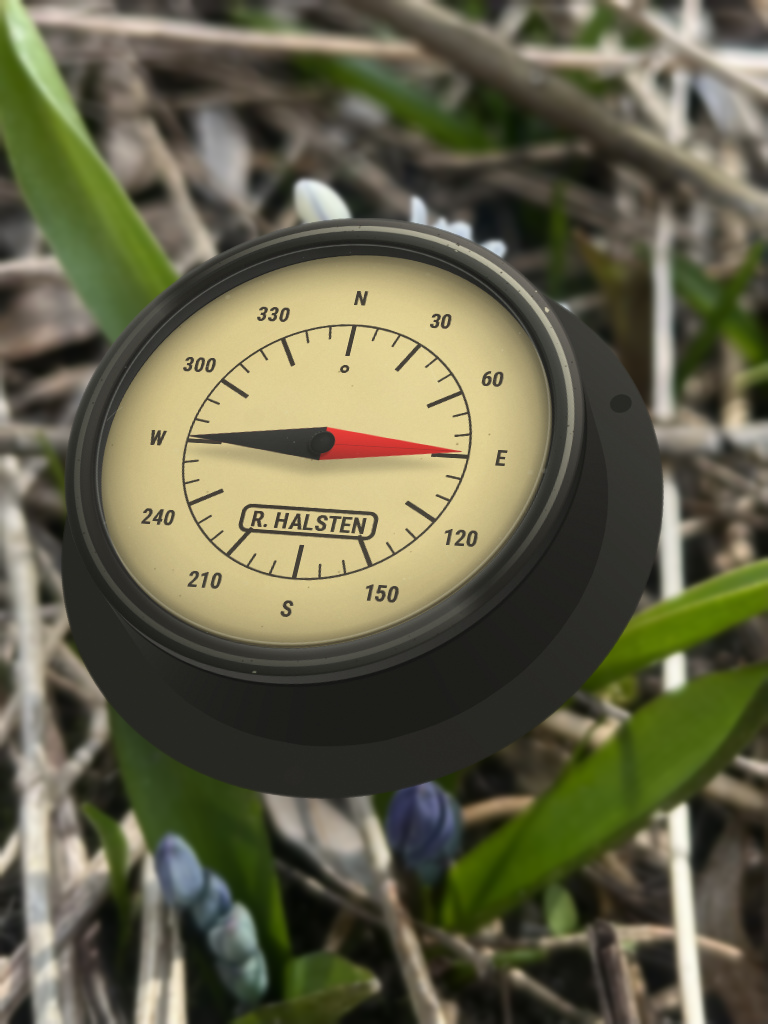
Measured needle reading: 90; °
